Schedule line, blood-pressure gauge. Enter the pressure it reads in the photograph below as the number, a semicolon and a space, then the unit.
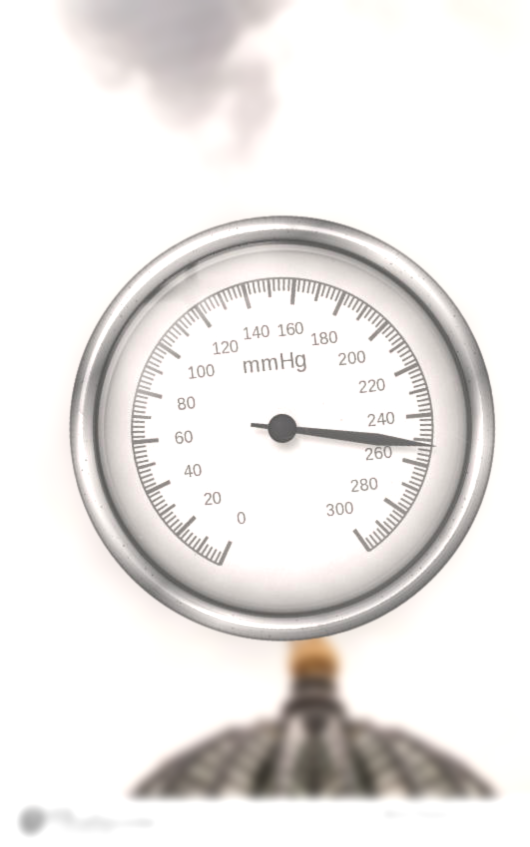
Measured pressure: 252; mmHg
